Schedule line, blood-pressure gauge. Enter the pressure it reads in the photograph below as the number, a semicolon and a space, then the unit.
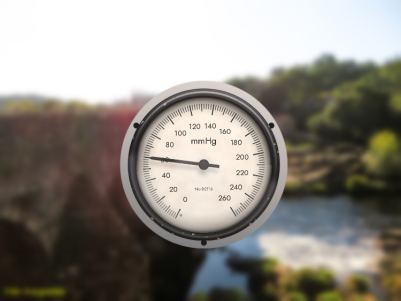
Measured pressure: 60; mmHg
